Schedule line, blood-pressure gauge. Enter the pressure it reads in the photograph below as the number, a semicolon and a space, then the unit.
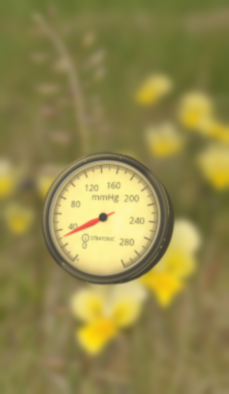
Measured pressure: 30; mmHg
